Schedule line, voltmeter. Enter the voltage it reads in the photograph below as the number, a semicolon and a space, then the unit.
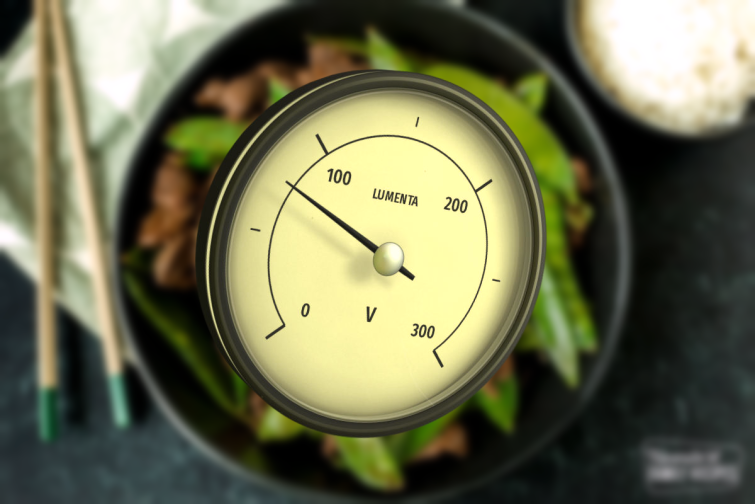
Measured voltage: 75; V
